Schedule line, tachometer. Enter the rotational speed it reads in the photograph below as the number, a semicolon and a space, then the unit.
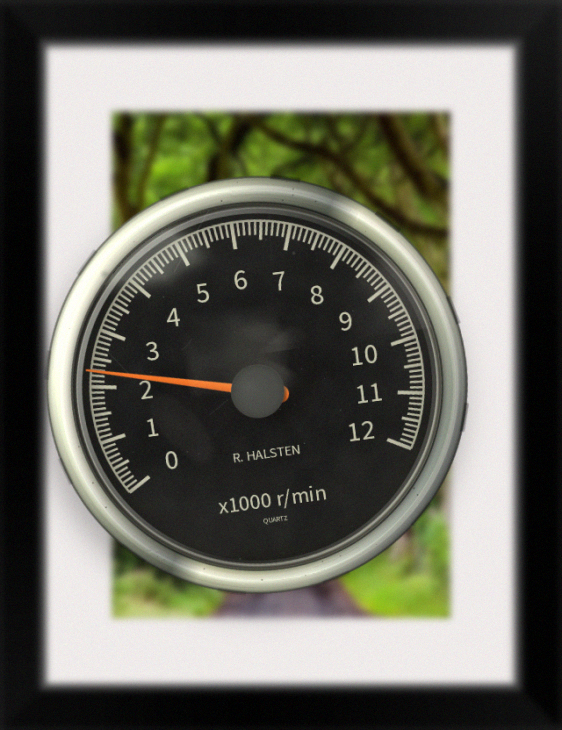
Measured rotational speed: 2300; rpm
